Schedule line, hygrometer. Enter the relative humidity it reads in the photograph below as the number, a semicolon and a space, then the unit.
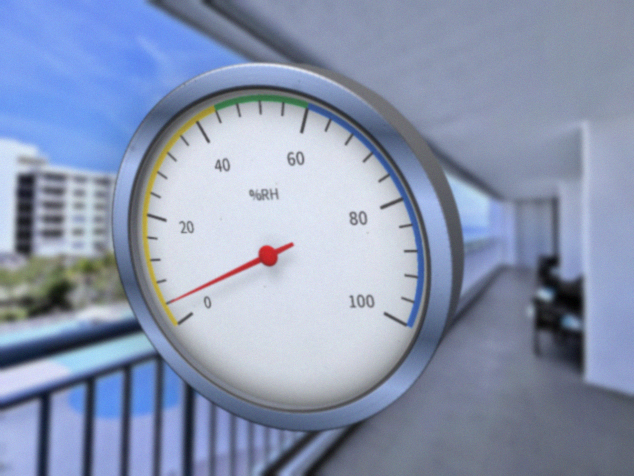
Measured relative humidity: 4; %
